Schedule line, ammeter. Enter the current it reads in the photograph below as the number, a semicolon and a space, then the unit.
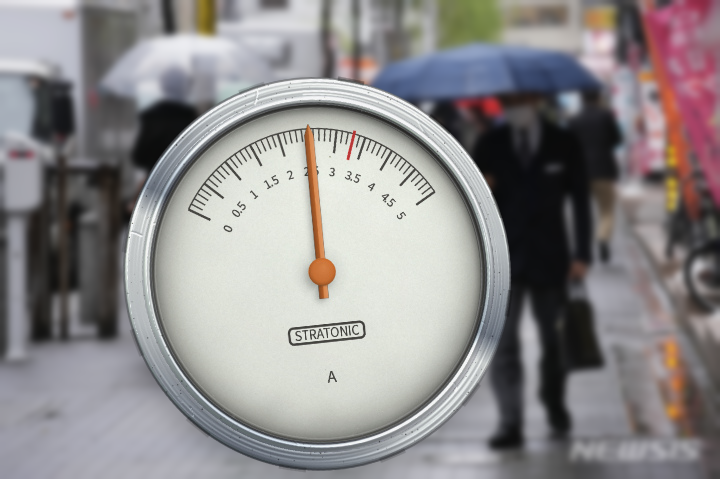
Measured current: 2.5; A
